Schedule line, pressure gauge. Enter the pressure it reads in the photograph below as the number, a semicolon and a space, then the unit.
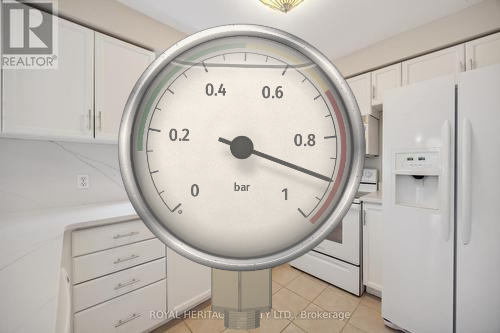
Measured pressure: 0.9; bar
